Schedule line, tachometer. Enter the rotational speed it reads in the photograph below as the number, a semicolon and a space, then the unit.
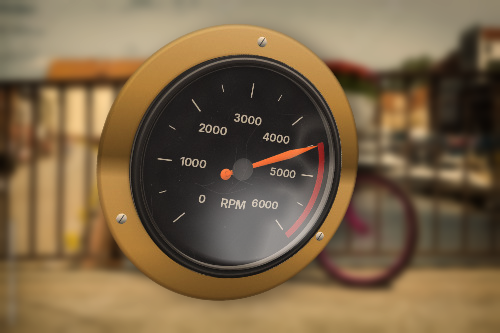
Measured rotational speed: 4500; rpm
